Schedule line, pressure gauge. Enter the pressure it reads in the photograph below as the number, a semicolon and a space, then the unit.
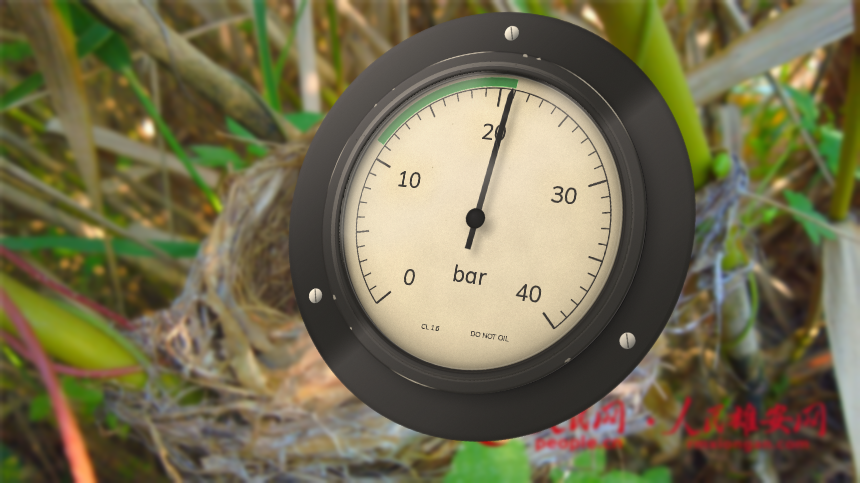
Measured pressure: 21; bar
